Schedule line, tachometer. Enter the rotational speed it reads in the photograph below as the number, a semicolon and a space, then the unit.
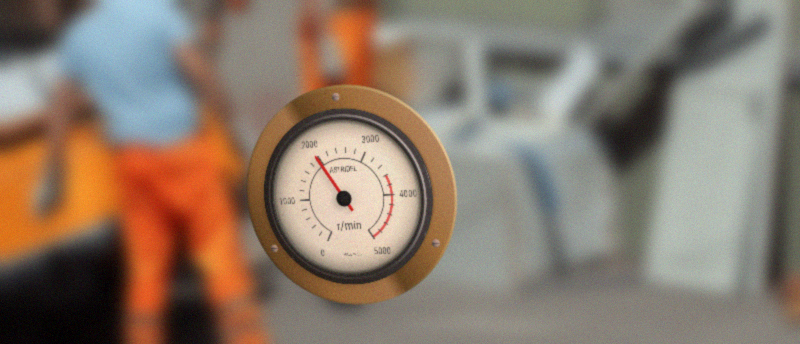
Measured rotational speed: 2000; rpm
